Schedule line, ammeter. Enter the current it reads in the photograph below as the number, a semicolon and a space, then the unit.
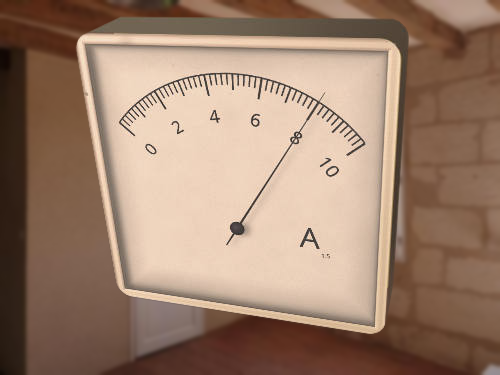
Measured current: 8; A
